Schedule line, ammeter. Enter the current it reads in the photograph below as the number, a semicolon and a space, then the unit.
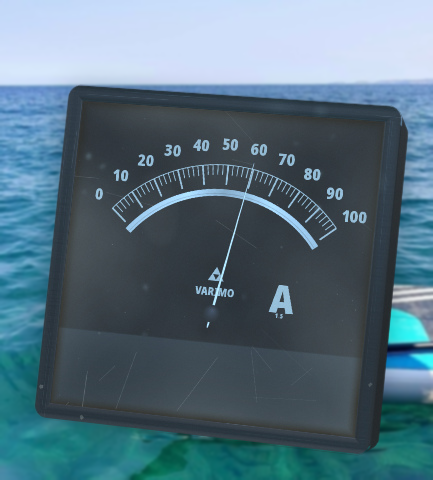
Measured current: 60; A
